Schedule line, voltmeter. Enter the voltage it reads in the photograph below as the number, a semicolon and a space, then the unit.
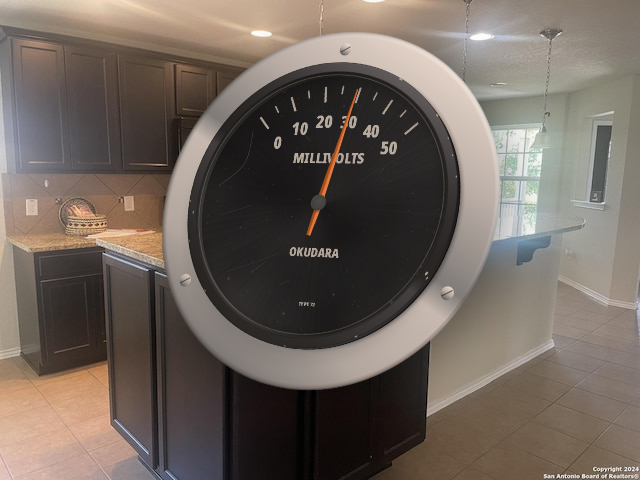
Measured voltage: 30; mV
